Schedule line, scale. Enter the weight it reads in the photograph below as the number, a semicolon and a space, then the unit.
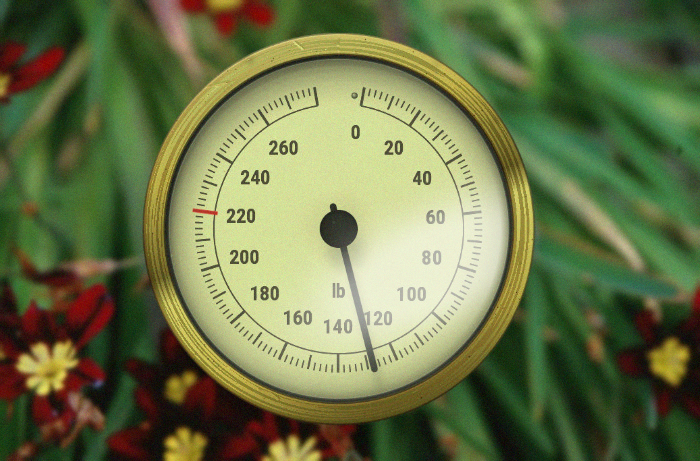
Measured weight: 128; lb
